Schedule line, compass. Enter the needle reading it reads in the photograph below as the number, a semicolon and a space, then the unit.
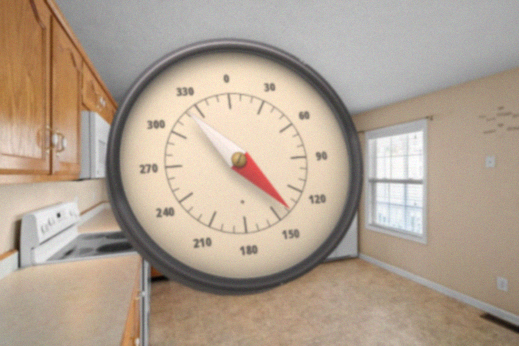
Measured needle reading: 140; °
